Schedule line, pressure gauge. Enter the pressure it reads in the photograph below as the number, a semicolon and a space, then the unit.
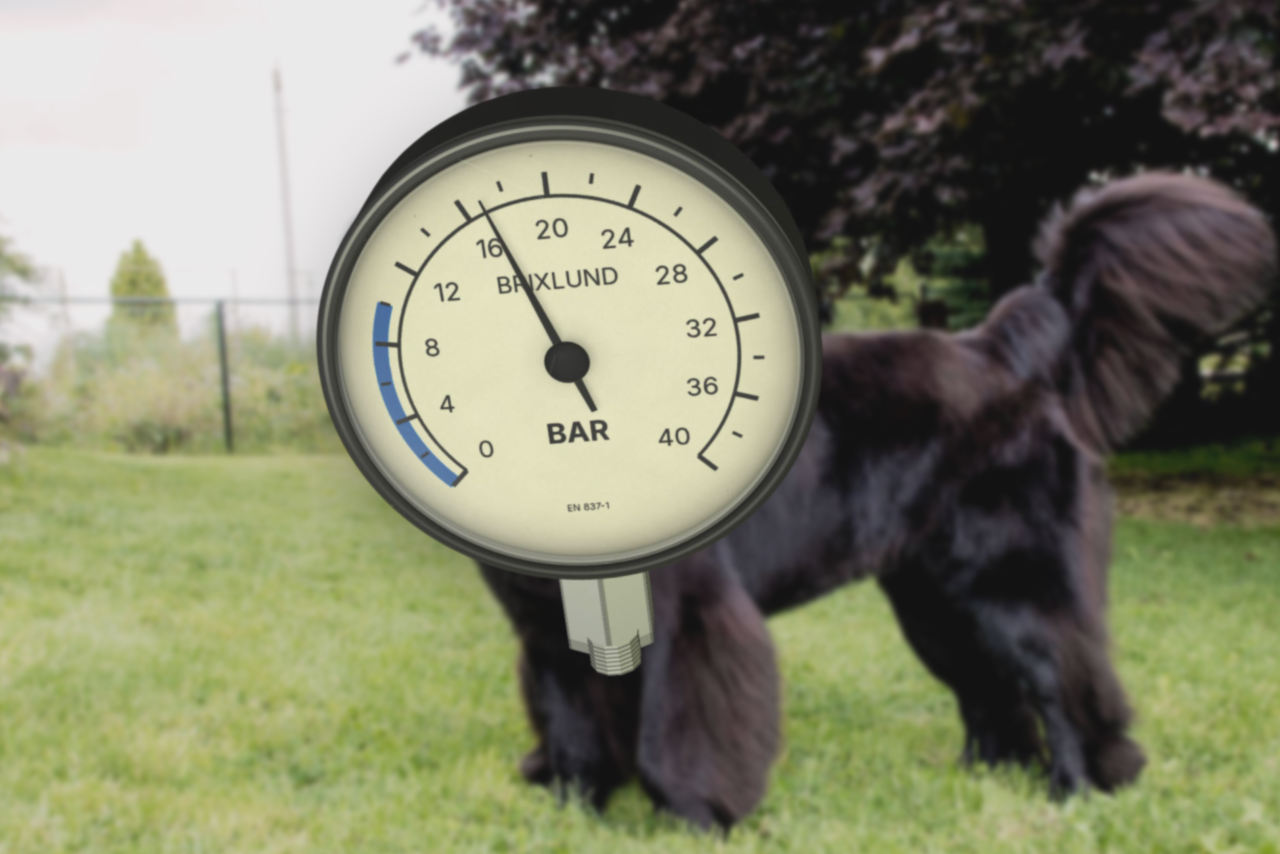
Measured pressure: 17; bar
